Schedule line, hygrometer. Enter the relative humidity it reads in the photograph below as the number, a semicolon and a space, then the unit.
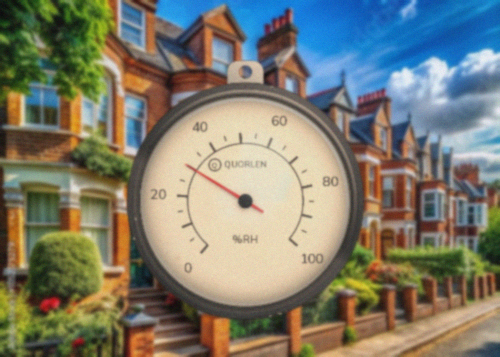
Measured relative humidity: 30; %
